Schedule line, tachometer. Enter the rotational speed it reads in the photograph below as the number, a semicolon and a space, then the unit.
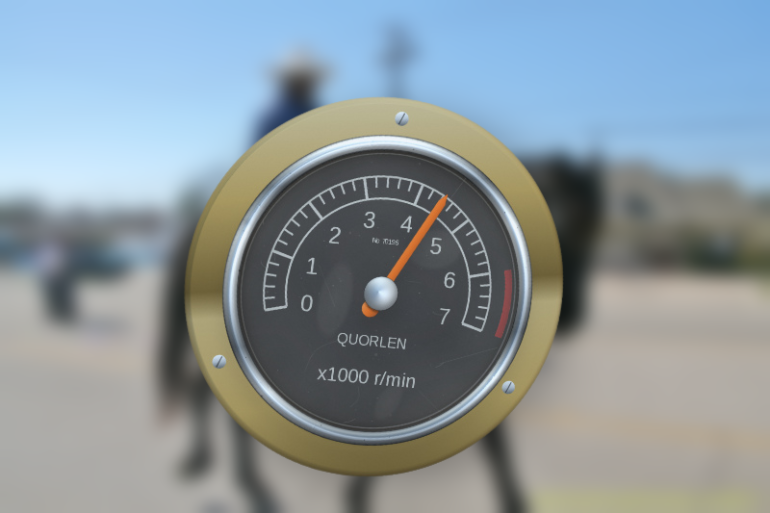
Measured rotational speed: 4400; rpm
